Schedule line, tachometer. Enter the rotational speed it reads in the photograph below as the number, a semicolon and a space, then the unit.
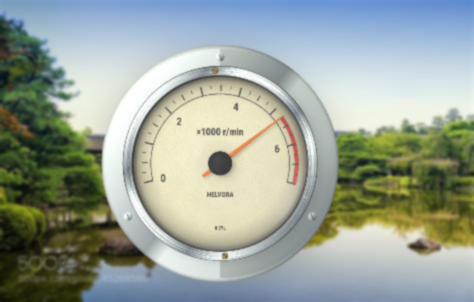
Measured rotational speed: 5250; rpm
